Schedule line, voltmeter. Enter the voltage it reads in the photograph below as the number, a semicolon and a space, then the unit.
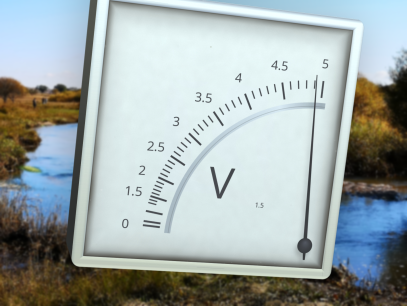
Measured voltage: 4.9; V
